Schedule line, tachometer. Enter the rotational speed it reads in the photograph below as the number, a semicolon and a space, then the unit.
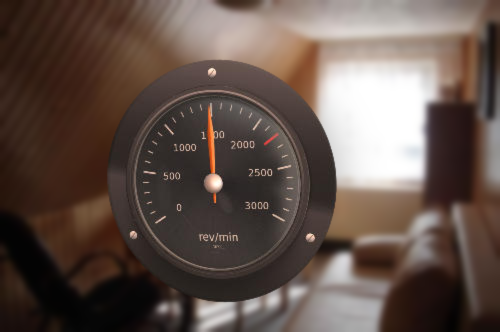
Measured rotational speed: 1500; rpm
